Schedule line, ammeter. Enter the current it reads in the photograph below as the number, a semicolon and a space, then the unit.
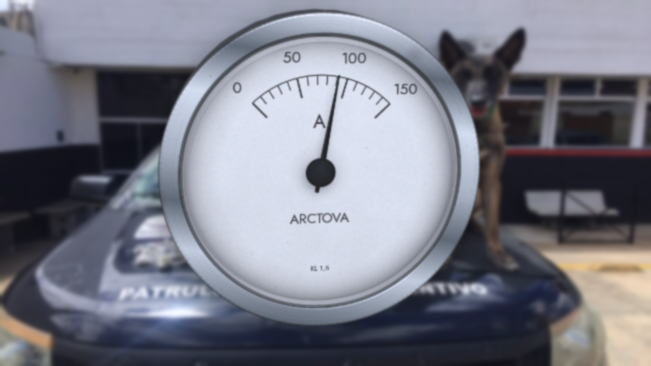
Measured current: 90; A
